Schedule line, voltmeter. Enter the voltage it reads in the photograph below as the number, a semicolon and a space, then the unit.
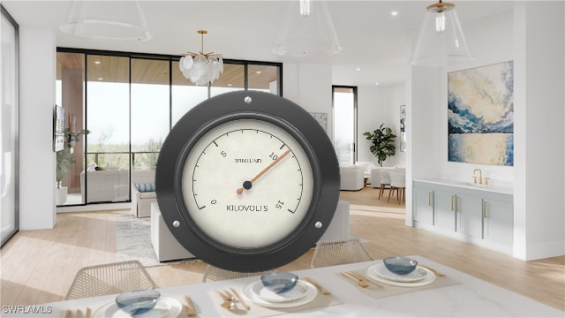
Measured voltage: 10.5; kV
